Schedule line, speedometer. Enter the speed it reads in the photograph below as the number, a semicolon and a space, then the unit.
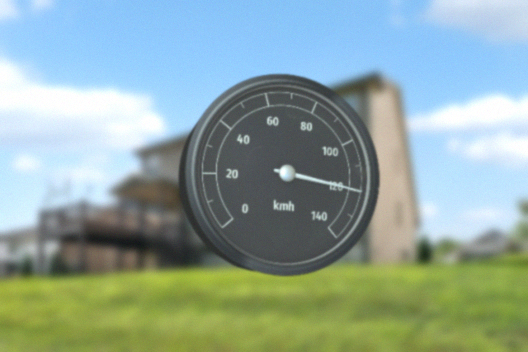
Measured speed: 120; km/h
